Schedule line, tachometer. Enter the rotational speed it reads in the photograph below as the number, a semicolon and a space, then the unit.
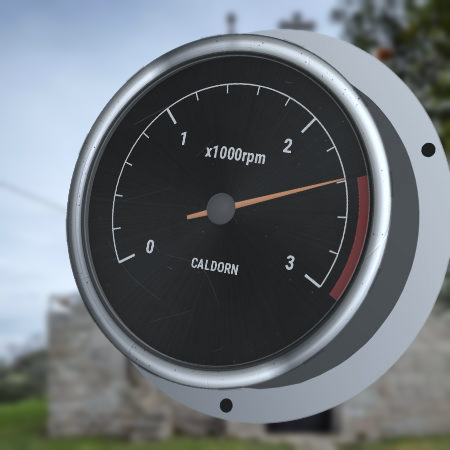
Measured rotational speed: 2400; rpm
